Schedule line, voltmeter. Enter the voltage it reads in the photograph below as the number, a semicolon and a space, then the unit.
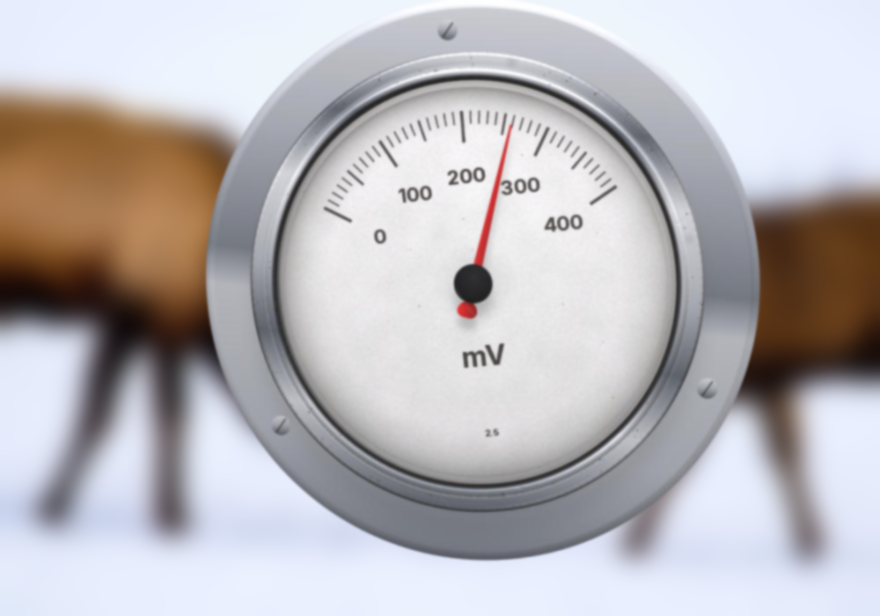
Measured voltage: 260; mV
